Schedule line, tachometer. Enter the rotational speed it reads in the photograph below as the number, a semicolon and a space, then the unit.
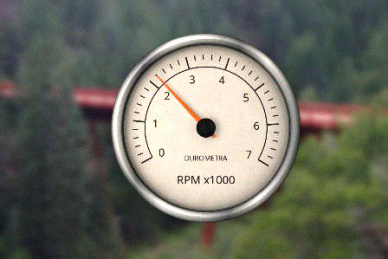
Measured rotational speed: 2200; rpm
